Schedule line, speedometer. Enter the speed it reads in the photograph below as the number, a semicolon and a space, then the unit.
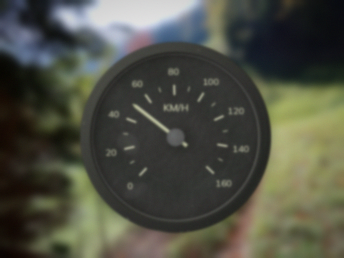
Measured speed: 50; km/h
